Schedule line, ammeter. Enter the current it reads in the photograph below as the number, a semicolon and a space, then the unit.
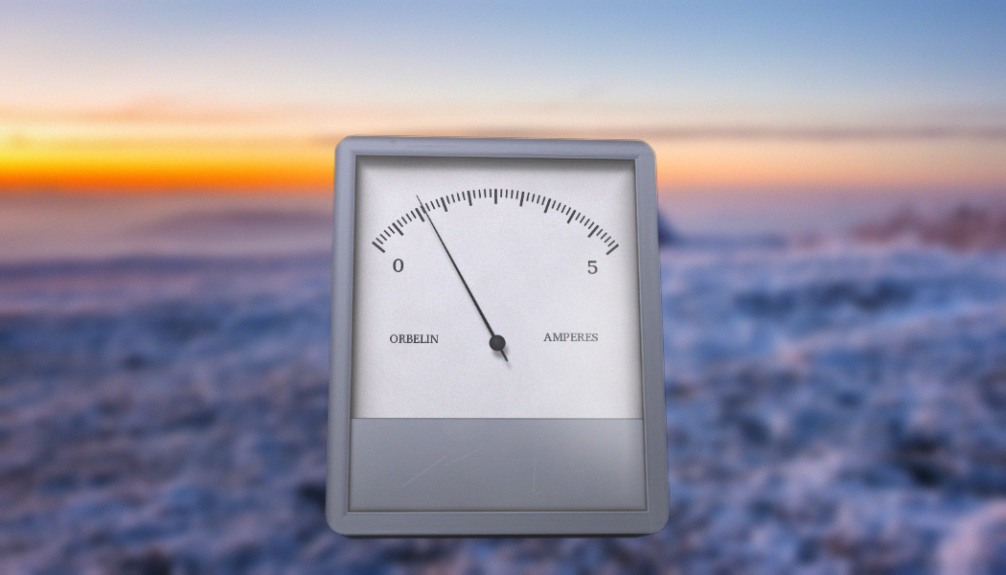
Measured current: 1.1; A
